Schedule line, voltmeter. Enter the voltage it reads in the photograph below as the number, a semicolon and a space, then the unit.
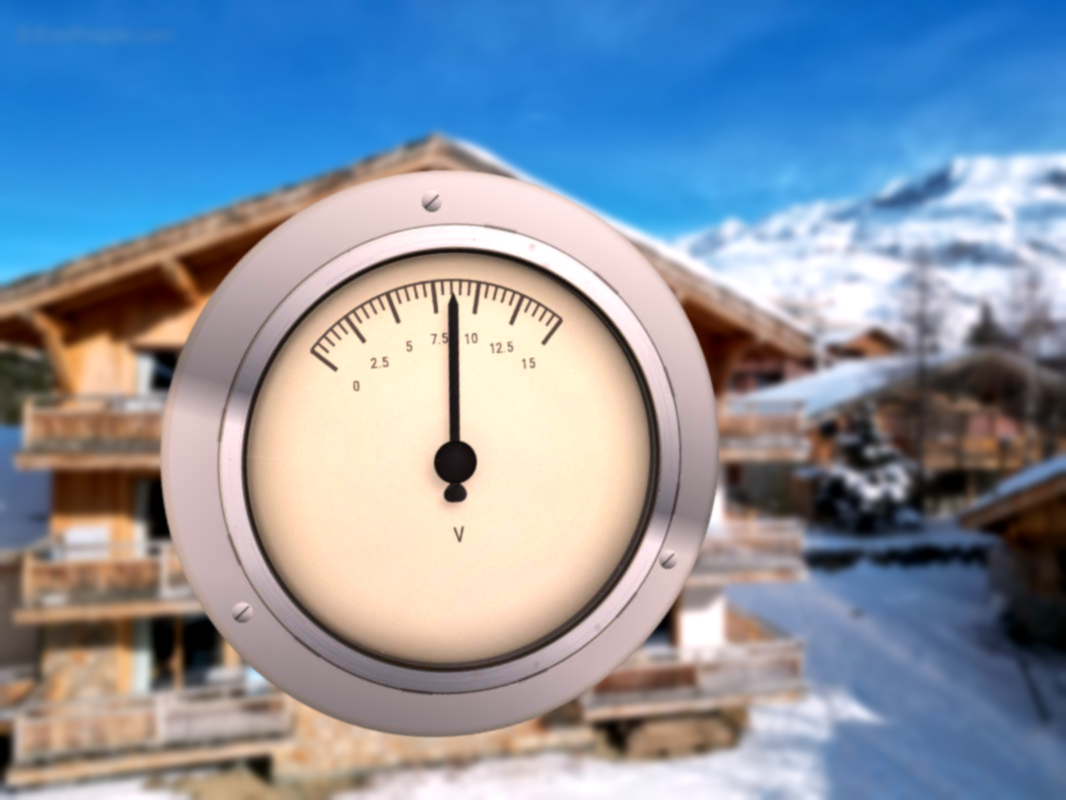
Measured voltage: 8.5; V
